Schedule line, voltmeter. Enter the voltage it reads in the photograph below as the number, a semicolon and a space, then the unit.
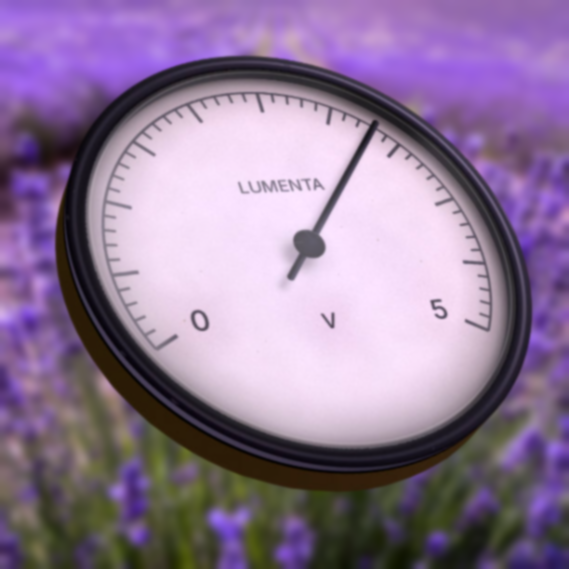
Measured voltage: 3.3; V
